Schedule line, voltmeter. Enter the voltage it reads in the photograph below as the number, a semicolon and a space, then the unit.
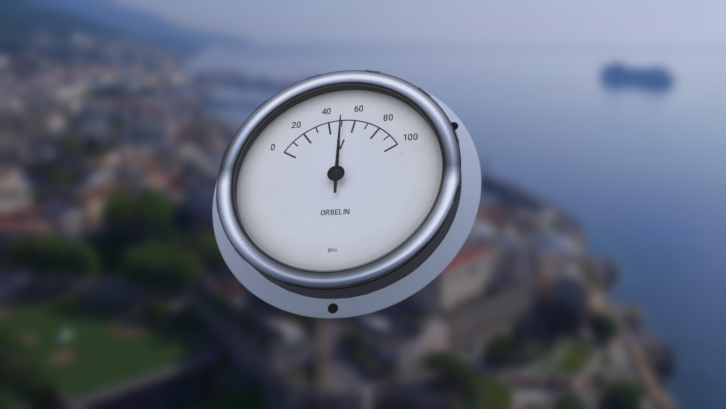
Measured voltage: 50; V
